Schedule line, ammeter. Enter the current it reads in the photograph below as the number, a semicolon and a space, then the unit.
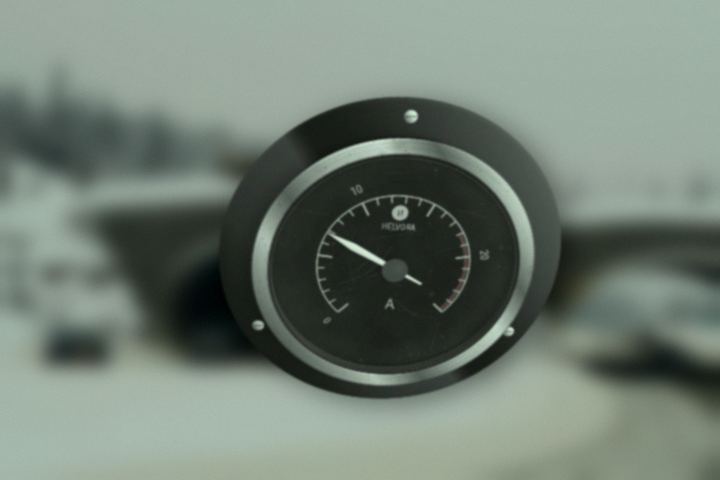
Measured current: 7; A
